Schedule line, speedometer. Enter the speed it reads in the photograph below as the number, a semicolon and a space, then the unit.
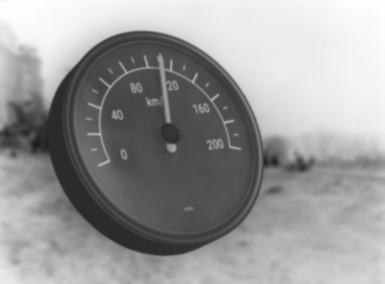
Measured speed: 110; km/h
